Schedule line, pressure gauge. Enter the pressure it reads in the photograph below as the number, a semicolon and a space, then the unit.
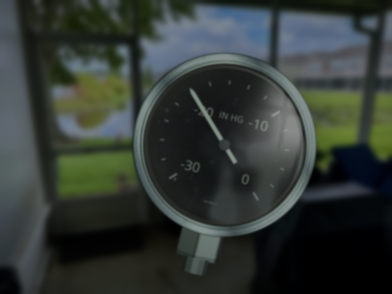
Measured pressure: -20; inHg
